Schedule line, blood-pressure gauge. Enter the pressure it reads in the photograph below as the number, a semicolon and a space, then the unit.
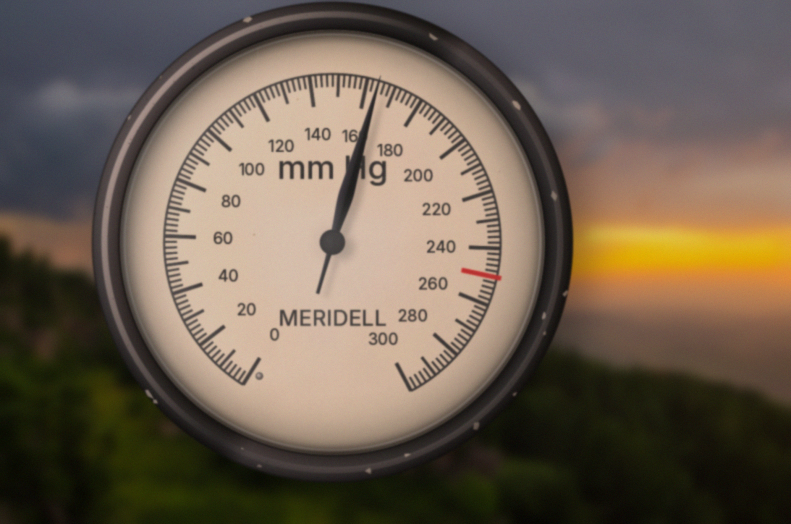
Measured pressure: 164; mmHg
